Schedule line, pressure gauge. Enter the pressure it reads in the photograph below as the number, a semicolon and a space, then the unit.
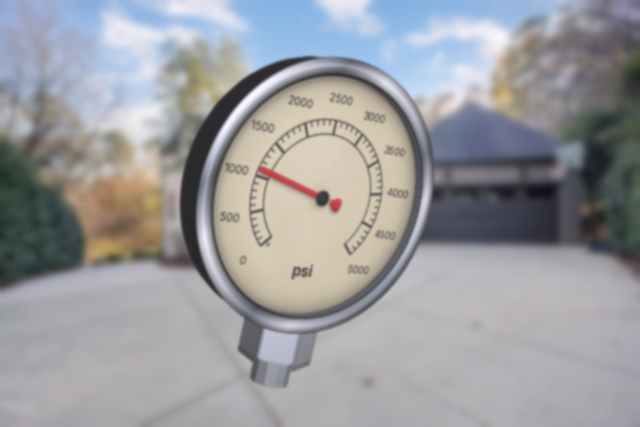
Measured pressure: 1100; psi
